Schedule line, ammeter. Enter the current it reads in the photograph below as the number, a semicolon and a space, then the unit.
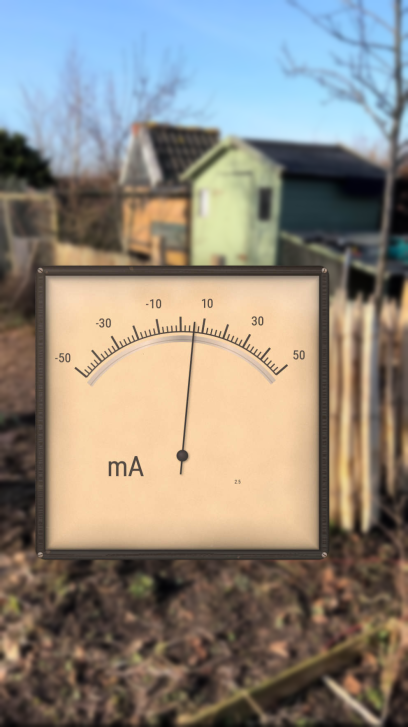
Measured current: 6; mA
